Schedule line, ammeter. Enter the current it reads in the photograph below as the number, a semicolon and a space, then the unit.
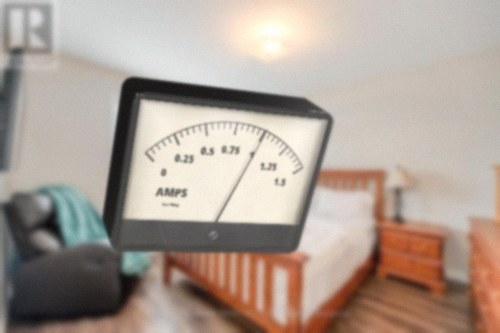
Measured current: 1; A
